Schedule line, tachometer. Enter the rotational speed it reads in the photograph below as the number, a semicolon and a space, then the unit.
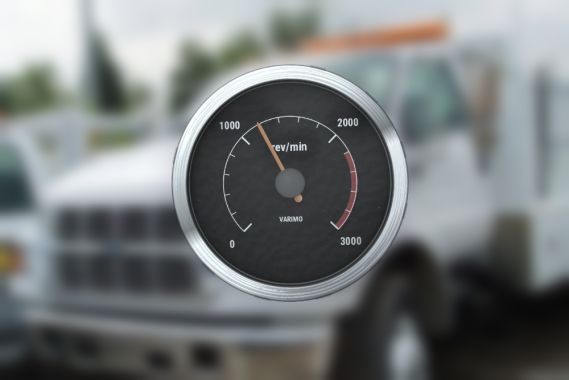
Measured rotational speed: 1200; rpm
